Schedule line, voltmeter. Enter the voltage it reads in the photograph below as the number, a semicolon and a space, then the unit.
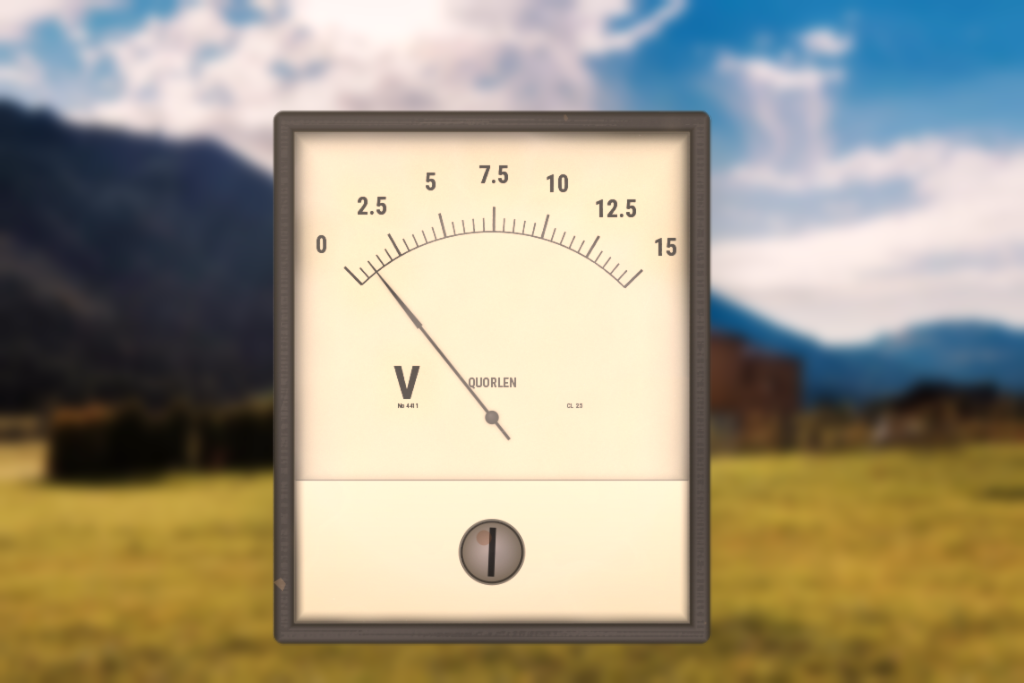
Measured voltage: 1; V
